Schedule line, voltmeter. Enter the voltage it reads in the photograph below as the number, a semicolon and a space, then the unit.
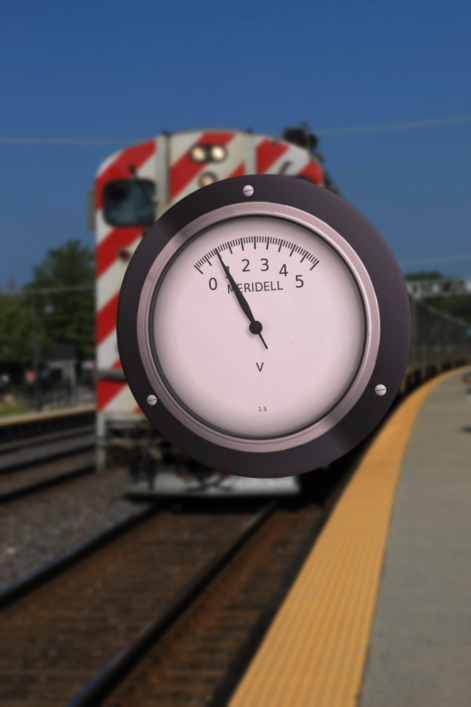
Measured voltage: 1; V
